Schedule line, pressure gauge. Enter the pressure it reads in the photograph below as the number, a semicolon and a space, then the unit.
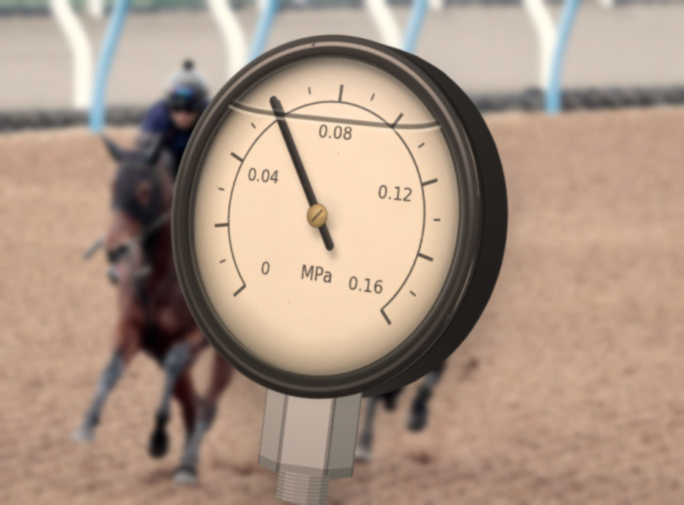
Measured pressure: 0.06; MPa
